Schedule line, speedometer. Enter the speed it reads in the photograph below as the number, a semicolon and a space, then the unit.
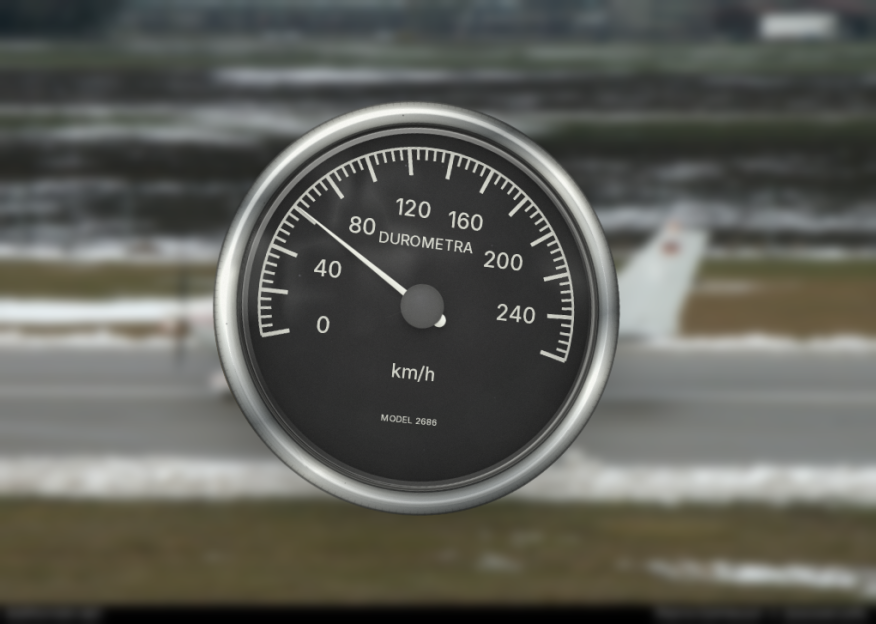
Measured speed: 60; km/h
